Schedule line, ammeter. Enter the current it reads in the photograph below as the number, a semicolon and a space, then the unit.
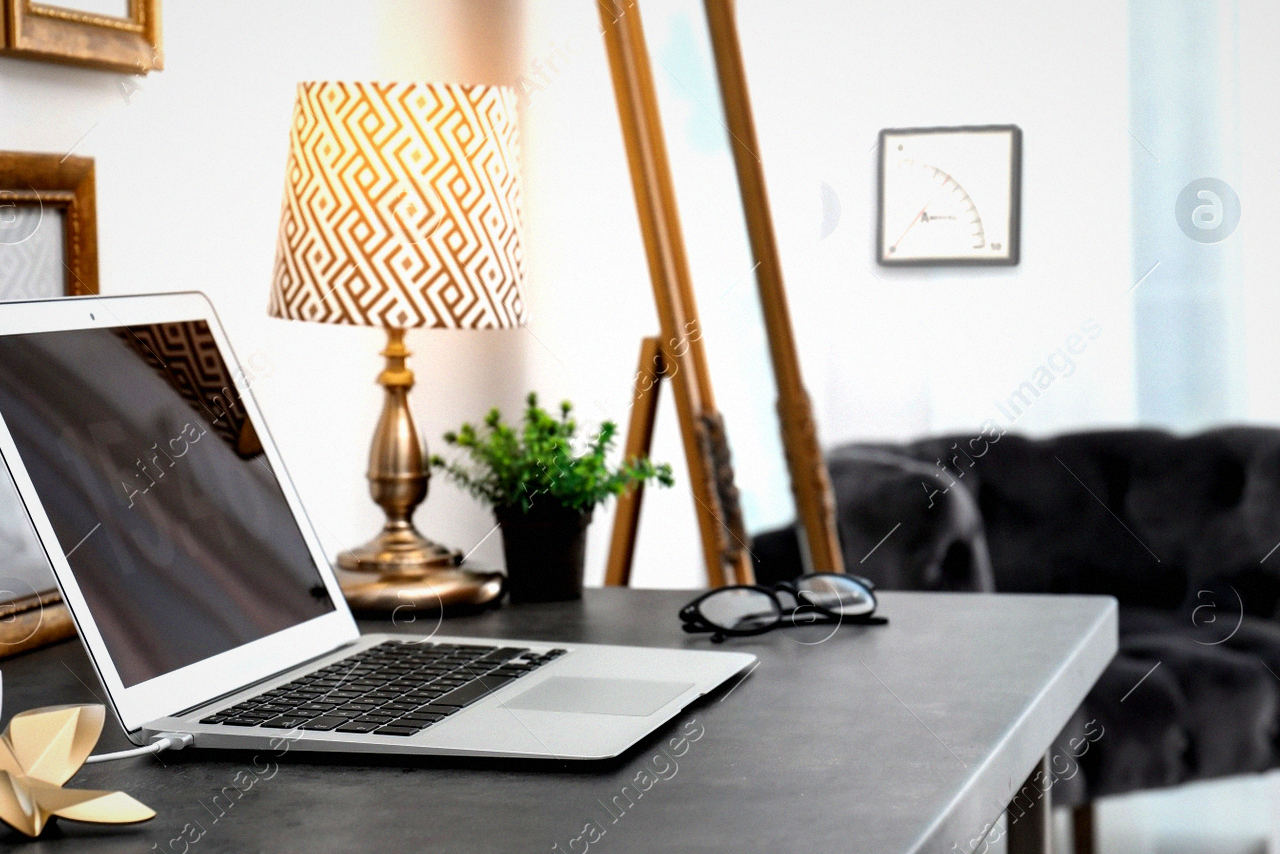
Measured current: 20; A
